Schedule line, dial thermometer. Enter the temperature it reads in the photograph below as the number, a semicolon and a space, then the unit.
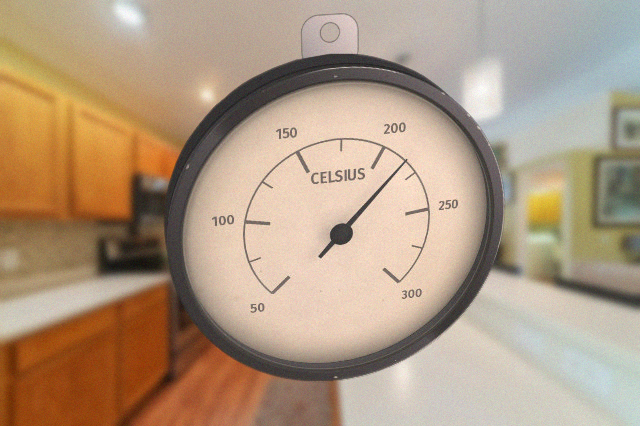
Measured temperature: 212.5; °C
